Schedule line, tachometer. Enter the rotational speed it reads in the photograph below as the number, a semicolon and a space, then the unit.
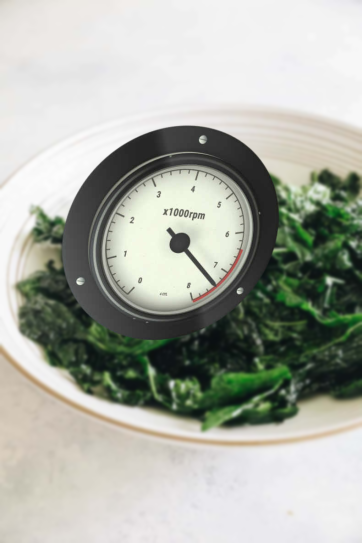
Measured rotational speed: 7400; rpm
